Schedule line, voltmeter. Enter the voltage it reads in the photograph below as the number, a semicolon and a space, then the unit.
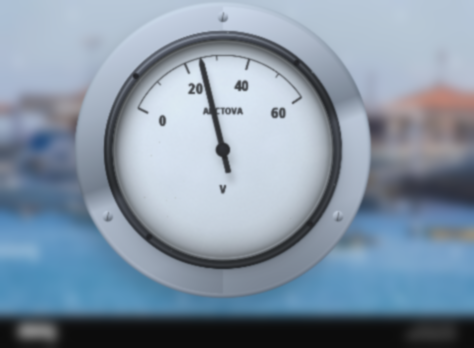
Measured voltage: 25; V
